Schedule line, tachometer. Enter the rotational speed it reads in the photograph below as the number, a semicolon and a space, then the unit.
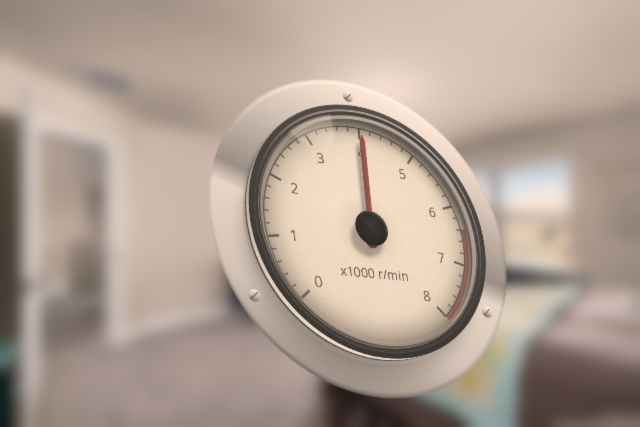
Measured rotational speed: 4000; rpm
